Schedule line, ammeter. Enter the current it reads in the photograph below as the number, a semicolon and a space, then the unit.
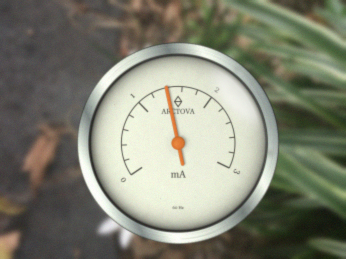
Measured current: 1.4; mA
